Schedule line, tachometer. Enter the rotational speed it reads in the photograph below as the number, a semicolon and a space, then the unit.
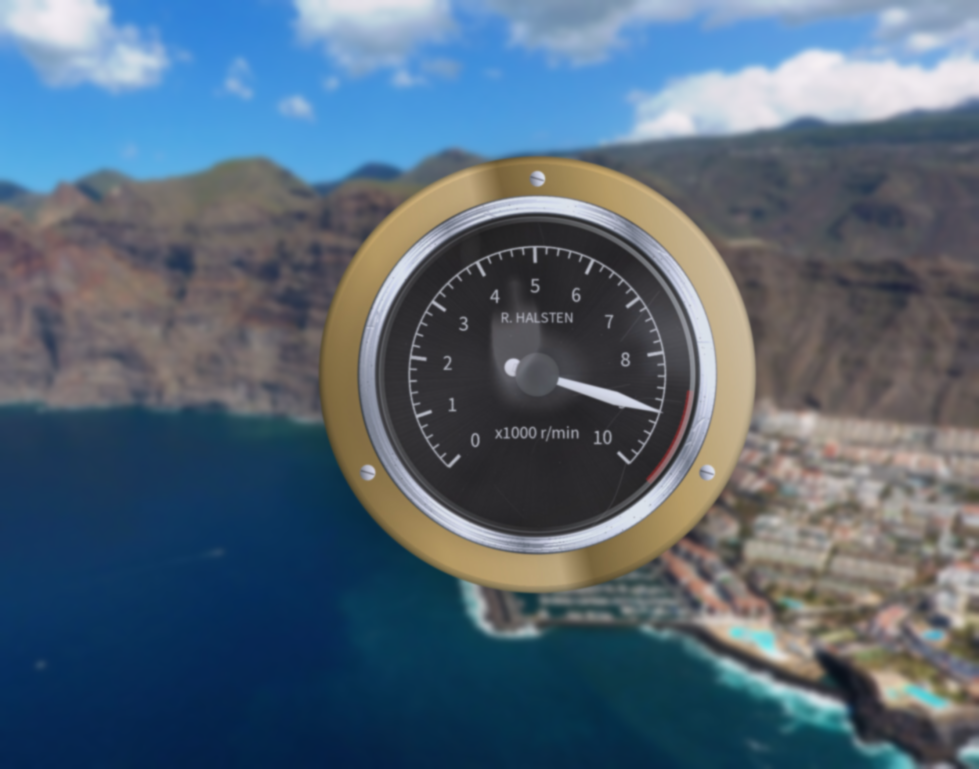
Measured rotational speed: 9000; rpm
